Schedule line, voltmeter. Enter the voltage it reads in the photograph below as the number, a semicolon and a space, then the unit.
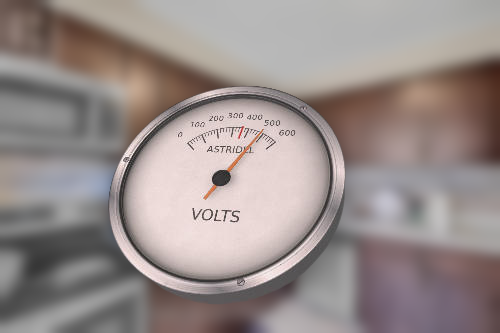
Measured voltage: 500; V
